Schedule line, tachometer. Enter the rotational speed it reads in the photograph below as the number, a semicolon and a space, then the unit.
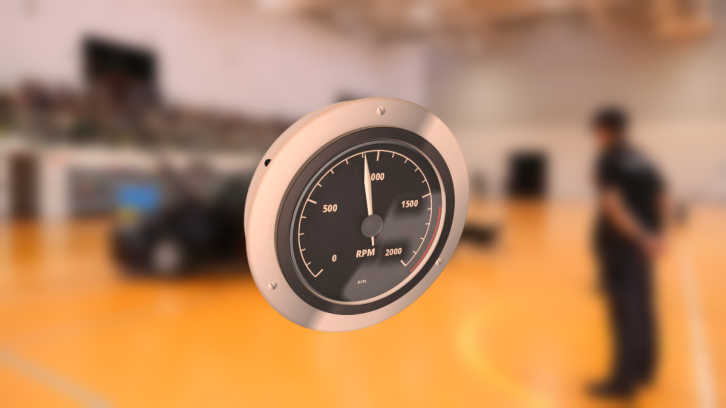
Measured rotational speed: 900; rpm
